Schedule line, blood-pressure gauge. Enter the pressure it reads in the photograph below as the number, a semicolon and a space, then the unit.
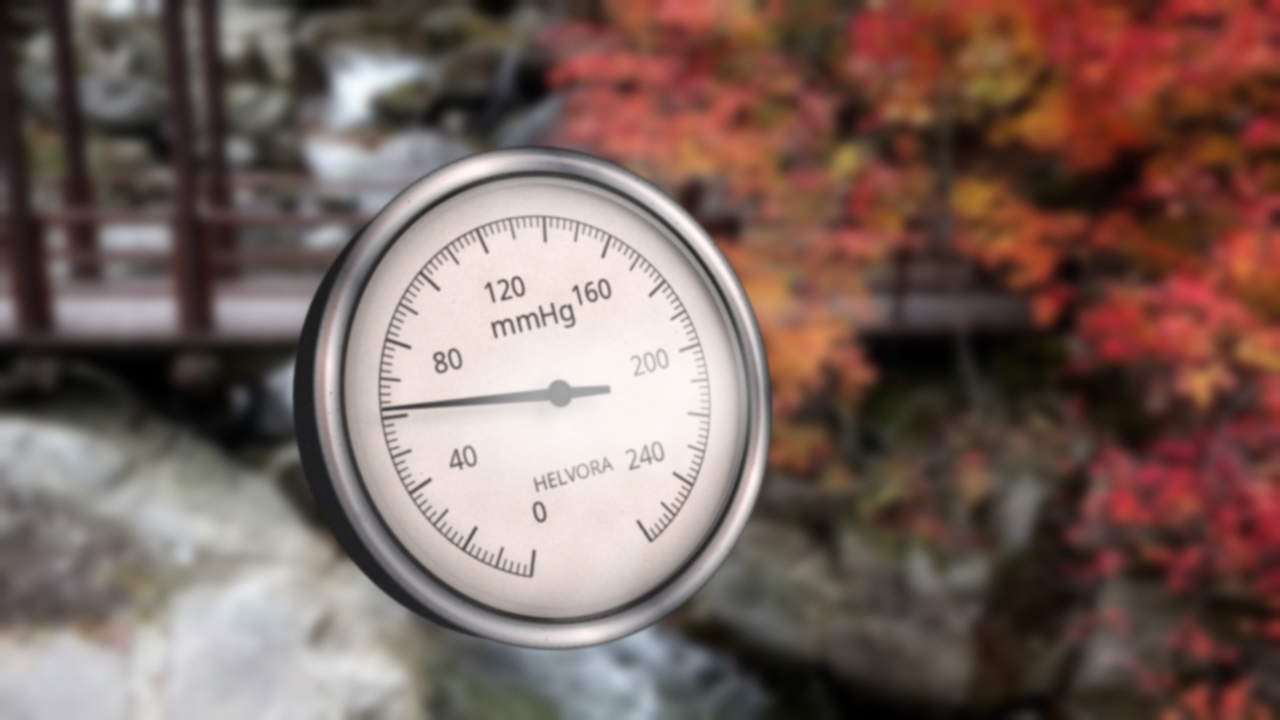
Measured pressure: 62; mmHg
